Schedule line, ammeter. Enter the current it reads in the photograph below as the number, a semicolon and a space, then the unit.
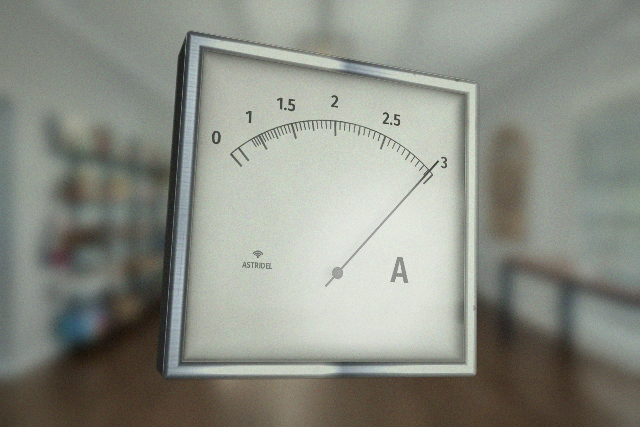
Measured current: 2.95; A
